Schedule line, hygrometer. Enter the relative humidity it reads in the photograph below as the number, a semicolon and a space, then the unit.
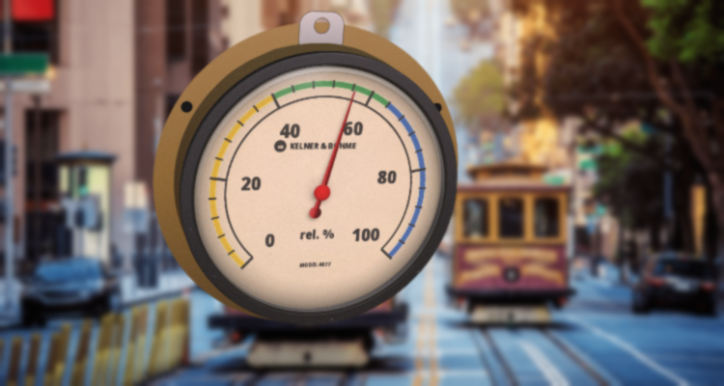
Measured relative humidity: 56; %
